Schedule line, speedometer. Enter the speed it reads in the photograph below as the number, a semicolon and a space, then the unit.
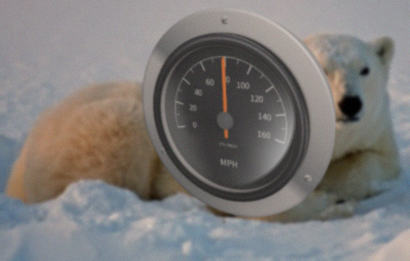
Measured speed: 80; mph
